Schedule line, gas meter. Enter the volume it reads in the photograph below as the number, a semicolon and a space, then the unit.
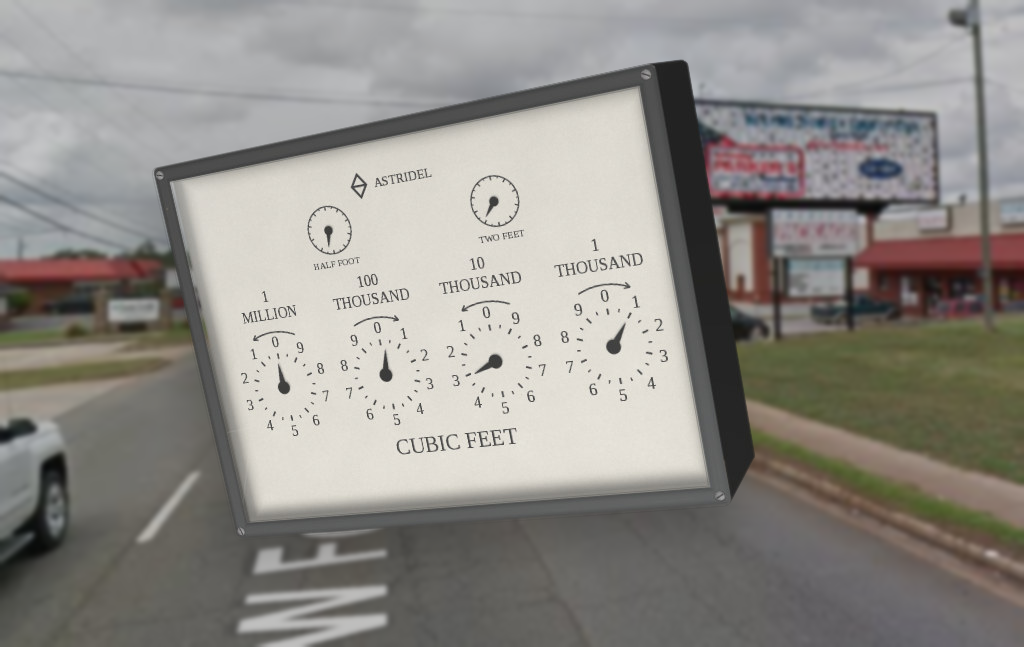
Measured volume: 3100; ft³
